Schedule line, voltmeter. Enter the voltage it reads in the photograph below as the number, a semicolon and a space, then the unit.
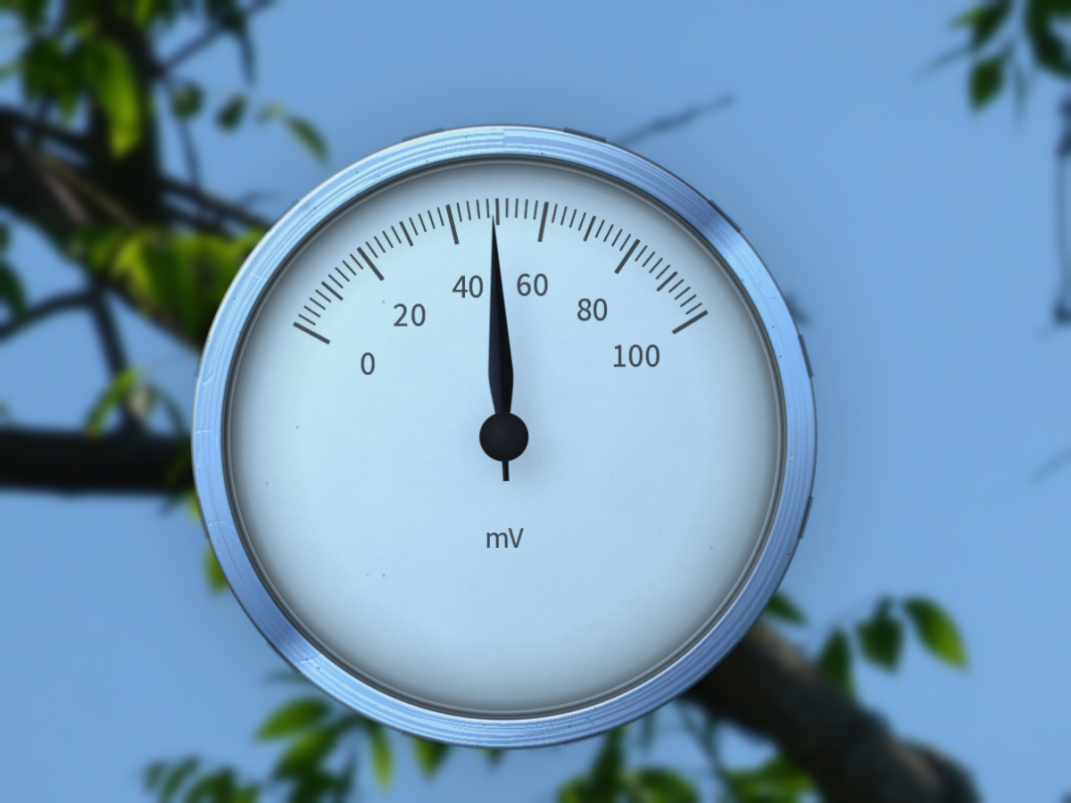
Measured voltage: 49; mV
